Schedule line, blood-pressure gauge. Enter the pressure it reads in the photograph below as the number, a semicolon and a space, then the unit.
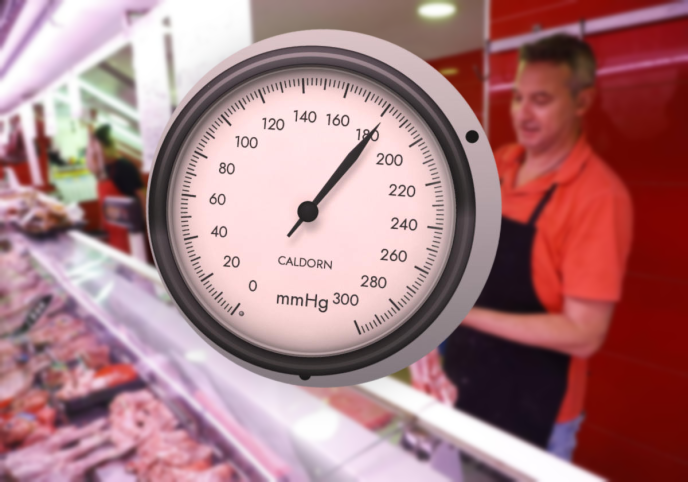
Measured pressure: 182; mmHg
